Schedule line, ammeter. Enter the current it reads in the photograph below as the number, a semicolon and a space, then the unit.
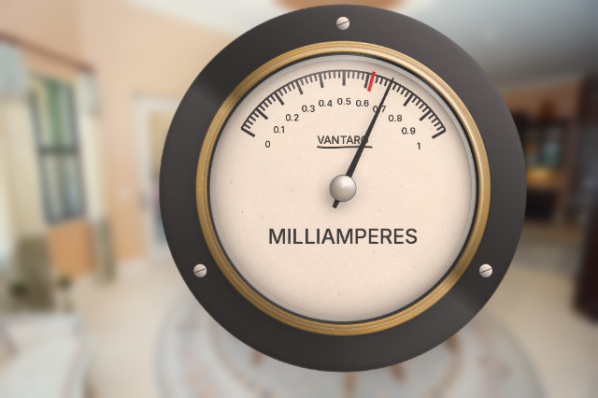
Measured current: 0.7; mA
